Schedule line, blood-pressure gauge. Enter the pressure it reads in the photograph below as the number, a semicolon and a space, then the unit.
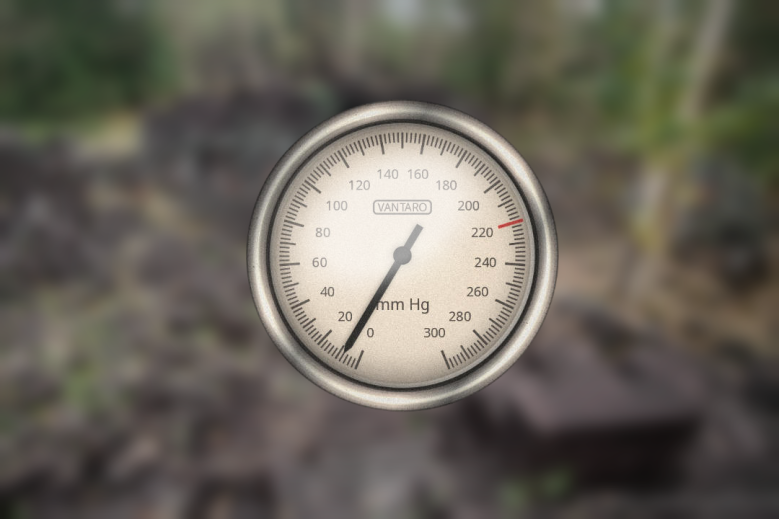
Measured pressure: 8; mmHg
